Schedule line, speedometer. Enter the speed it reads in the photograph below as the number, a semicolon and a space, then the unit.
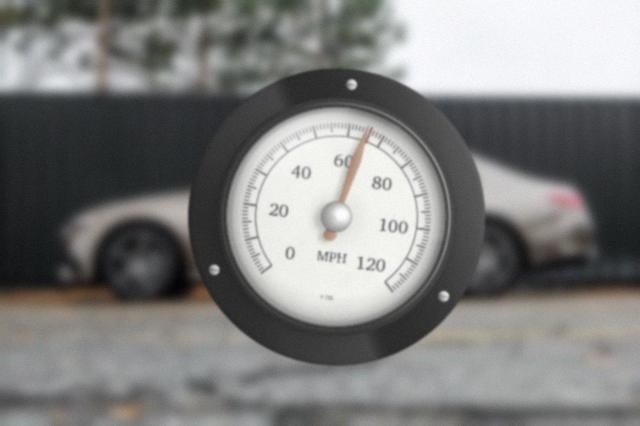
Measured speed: 65; mph
